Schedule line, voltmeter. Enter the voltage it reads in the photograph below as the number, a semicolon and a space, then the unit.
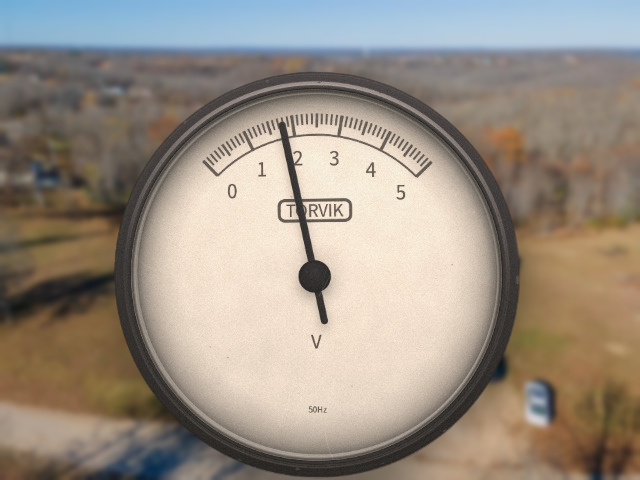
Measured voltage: 1.8; V
